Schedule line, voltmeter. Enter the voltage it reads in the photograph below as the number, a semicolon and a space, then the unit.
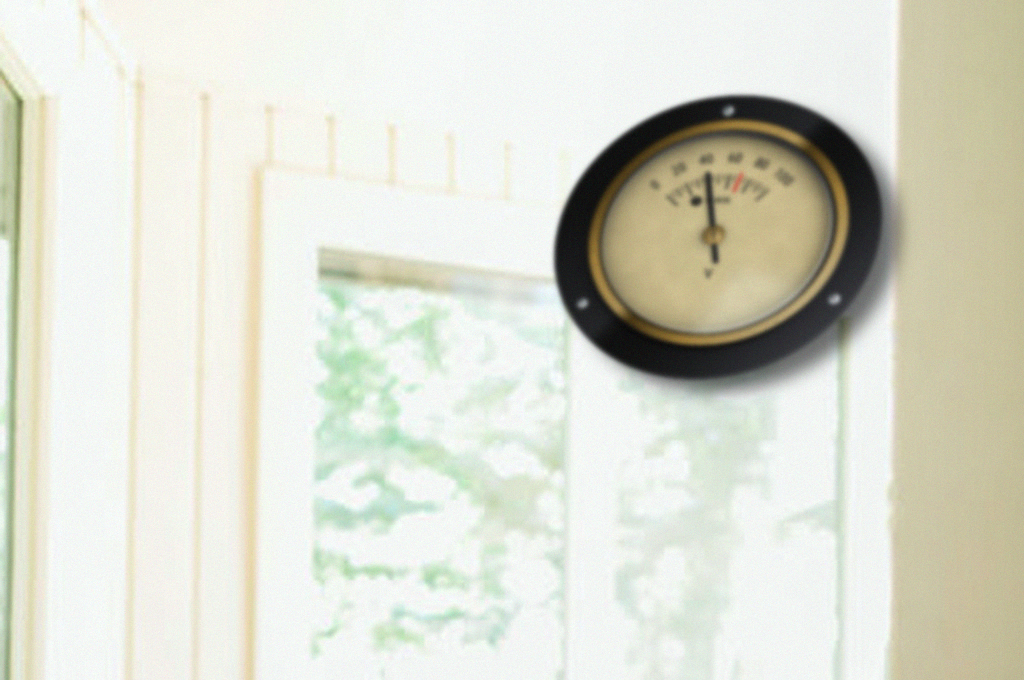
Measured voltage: 40; V
